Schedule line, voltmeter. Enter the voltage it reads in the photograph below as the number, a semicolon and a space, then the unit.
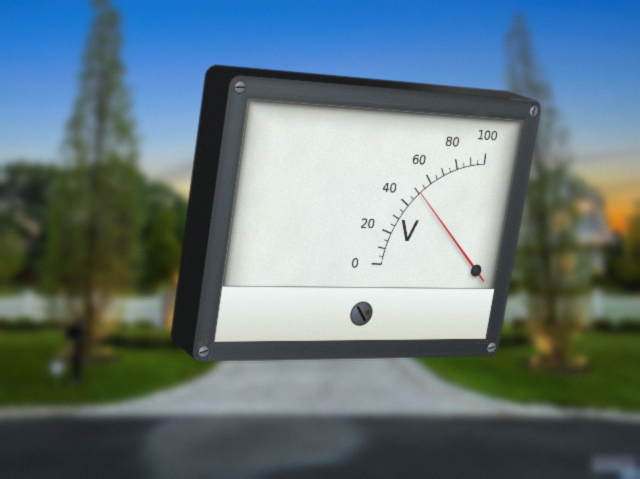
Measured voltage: 50; V
